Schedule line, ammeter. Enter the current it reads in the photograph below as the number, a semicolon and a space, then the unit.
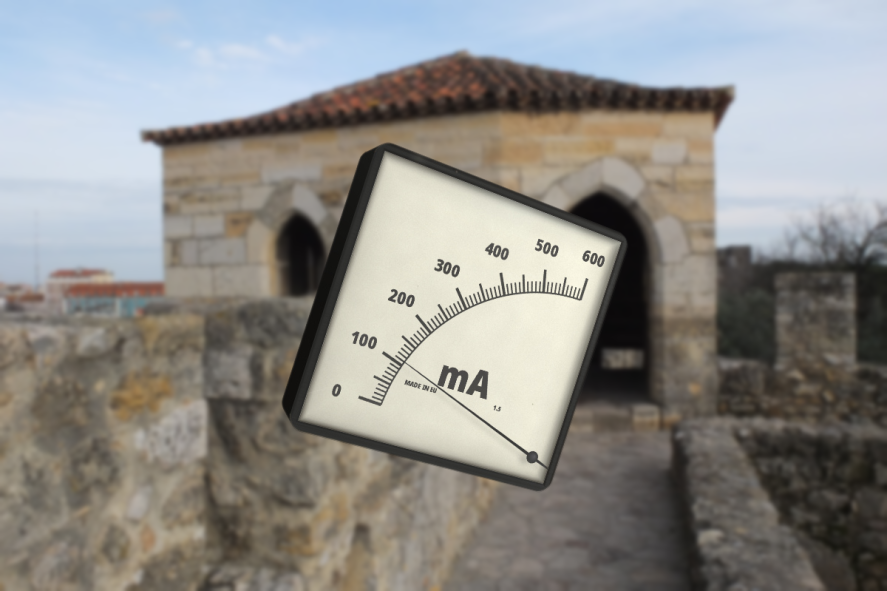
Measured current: 110; mA
